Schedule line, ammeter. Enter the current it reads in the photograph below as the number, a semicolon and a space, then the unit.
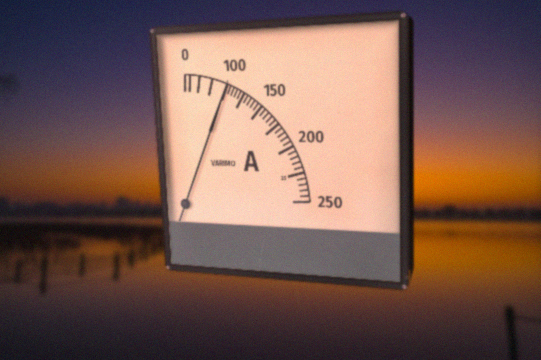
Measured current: 100; A
